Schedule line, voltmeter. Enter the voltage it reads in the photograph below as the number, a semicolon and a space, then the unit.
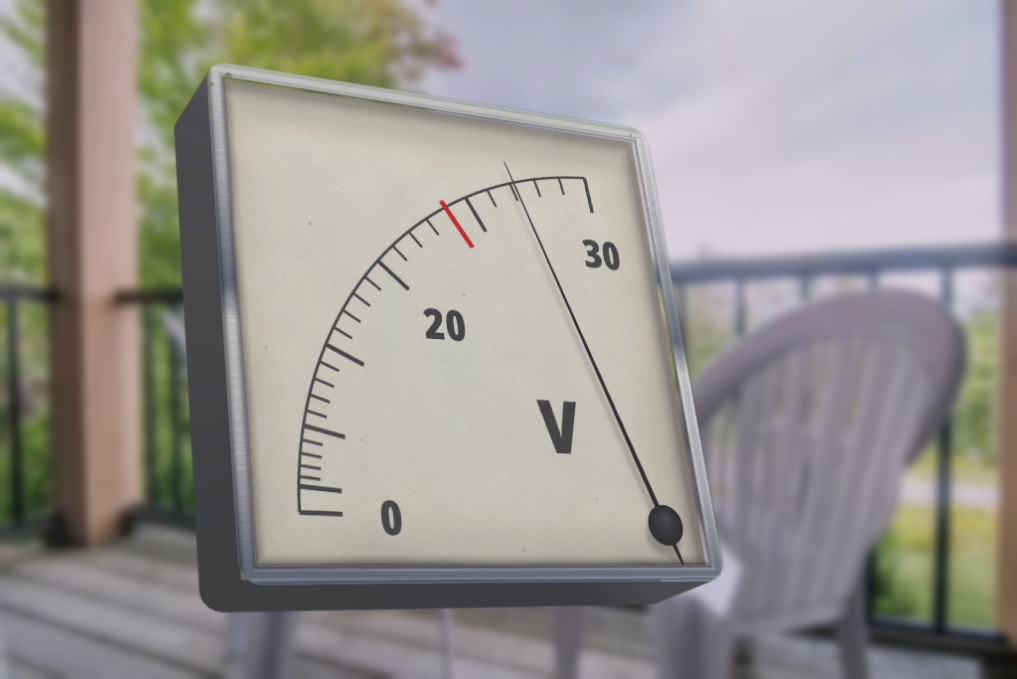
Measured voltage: 27; V
